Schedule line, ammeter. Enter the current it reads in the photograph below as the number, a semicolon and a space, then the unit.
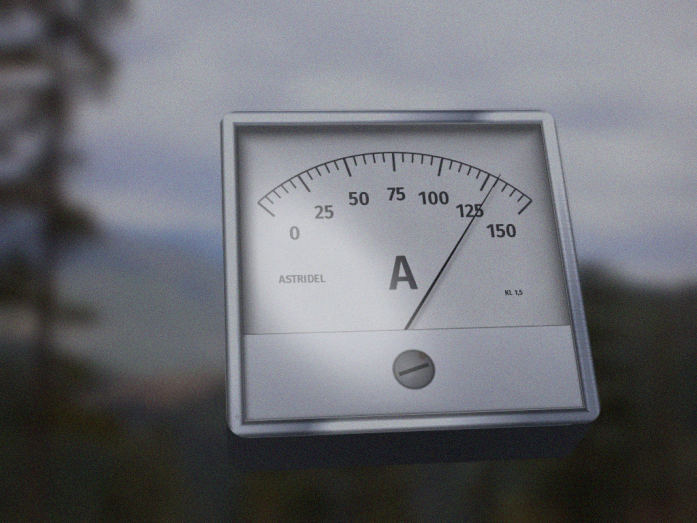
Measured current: 130; A
